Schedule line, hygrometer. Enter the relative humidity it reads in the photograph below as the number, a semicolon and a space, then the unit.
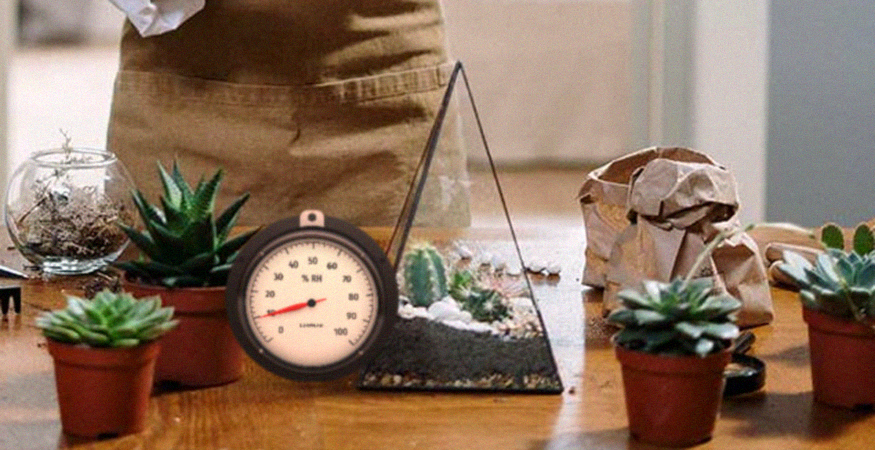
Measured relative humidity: 10; %
